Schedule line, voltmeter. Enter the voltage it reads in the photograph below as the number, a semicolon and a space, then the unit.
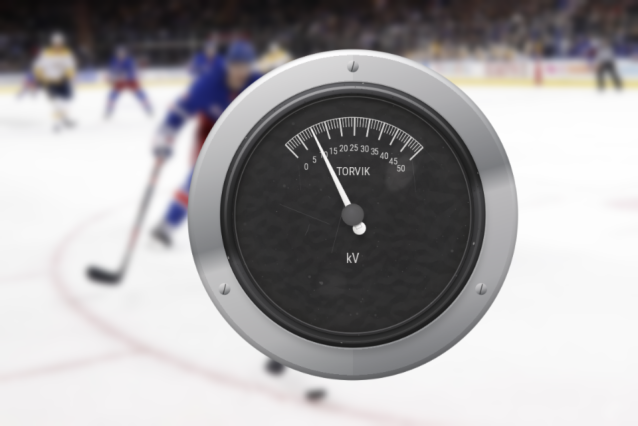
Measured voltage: 10; kV
